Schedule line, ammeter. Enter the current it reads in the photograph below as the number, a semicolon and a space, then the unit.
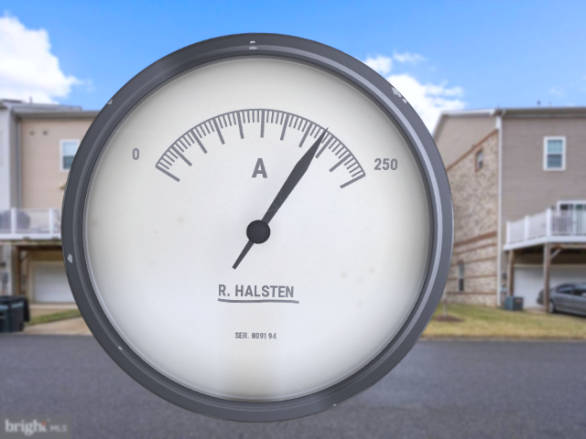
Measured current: 190; A
